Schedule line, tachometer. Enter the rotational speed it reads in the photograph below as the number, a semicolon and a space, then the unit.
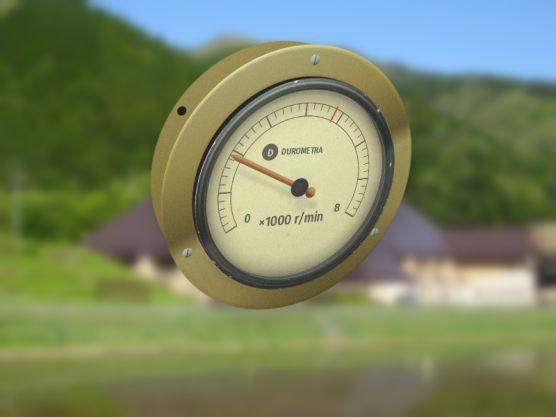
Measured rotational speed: 1900; rpm
